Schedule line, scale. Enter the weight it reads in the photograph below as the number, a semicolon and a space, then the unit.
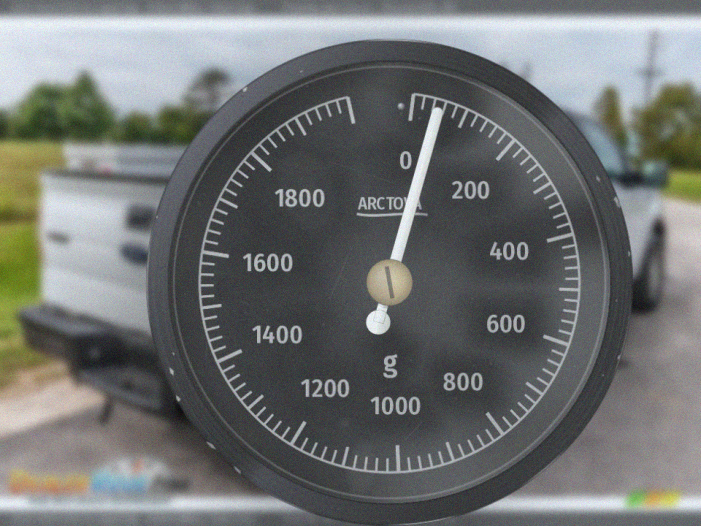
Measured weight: 50; g
